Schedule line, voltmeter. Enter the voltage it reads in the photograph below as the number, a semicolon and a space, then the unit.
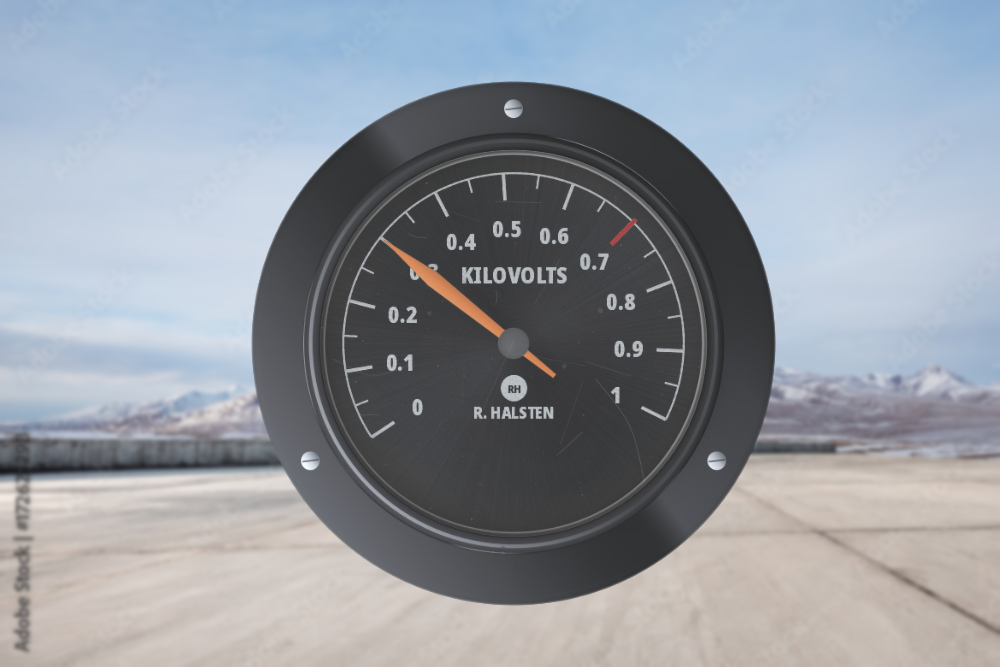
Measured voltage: 0.3; kV
